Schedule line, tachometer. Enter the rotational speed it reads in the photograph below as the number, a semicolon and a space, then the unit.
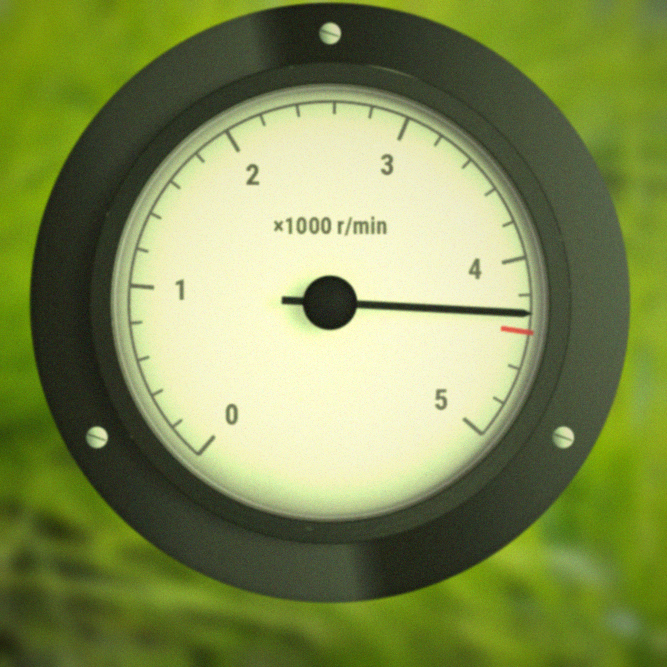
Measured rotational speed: 4300; rpm
